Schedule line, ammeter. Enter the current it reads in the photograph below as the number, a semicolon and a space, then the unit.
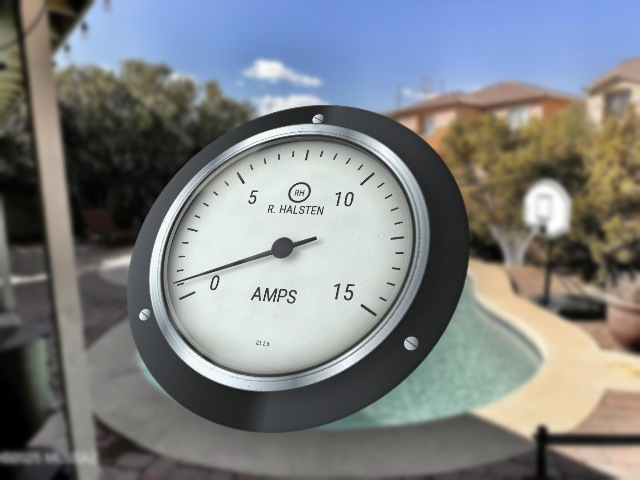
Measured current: 0.5; A
